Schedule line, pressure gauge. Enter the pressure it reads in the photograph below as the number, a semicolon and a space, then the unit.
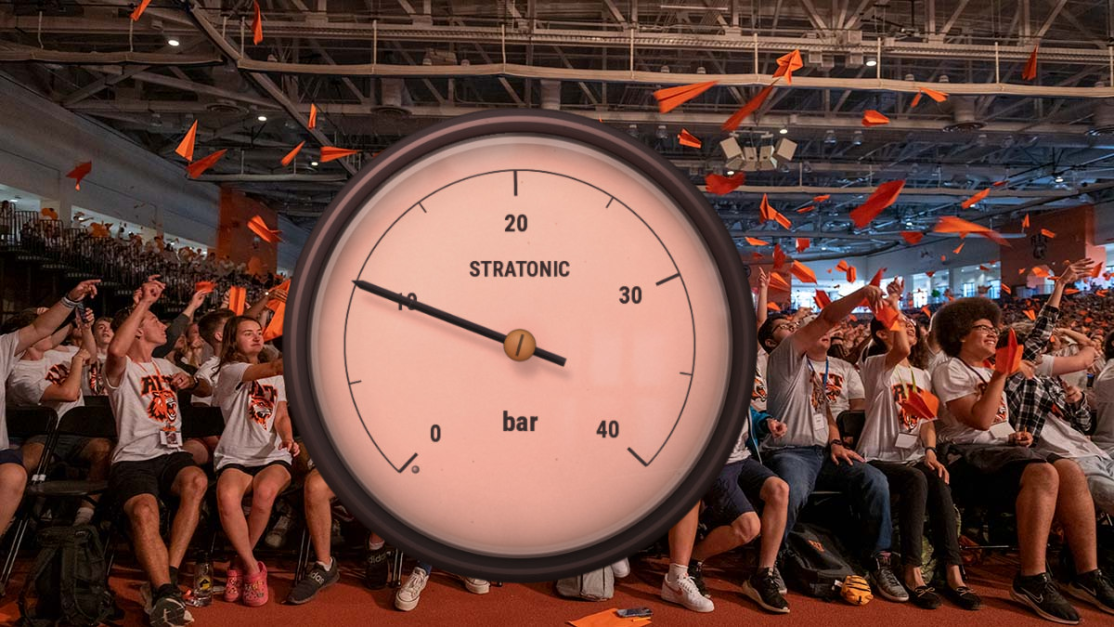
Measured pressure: 10; bar
